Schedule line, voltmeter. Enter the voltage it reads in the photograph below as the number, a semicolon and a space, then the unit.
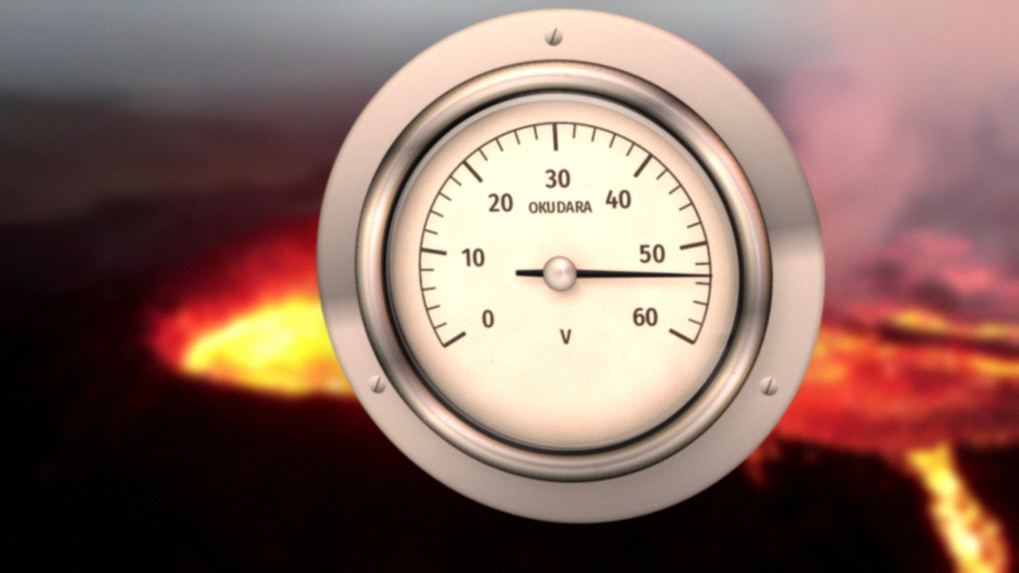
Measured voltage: 53; V
